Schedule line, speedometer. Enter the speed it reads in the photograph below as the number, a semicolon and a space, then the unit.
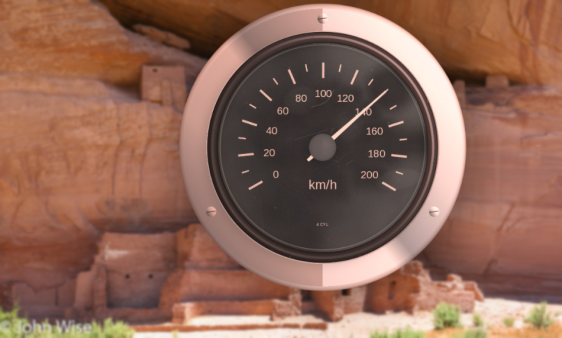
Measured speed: 140; km/h
